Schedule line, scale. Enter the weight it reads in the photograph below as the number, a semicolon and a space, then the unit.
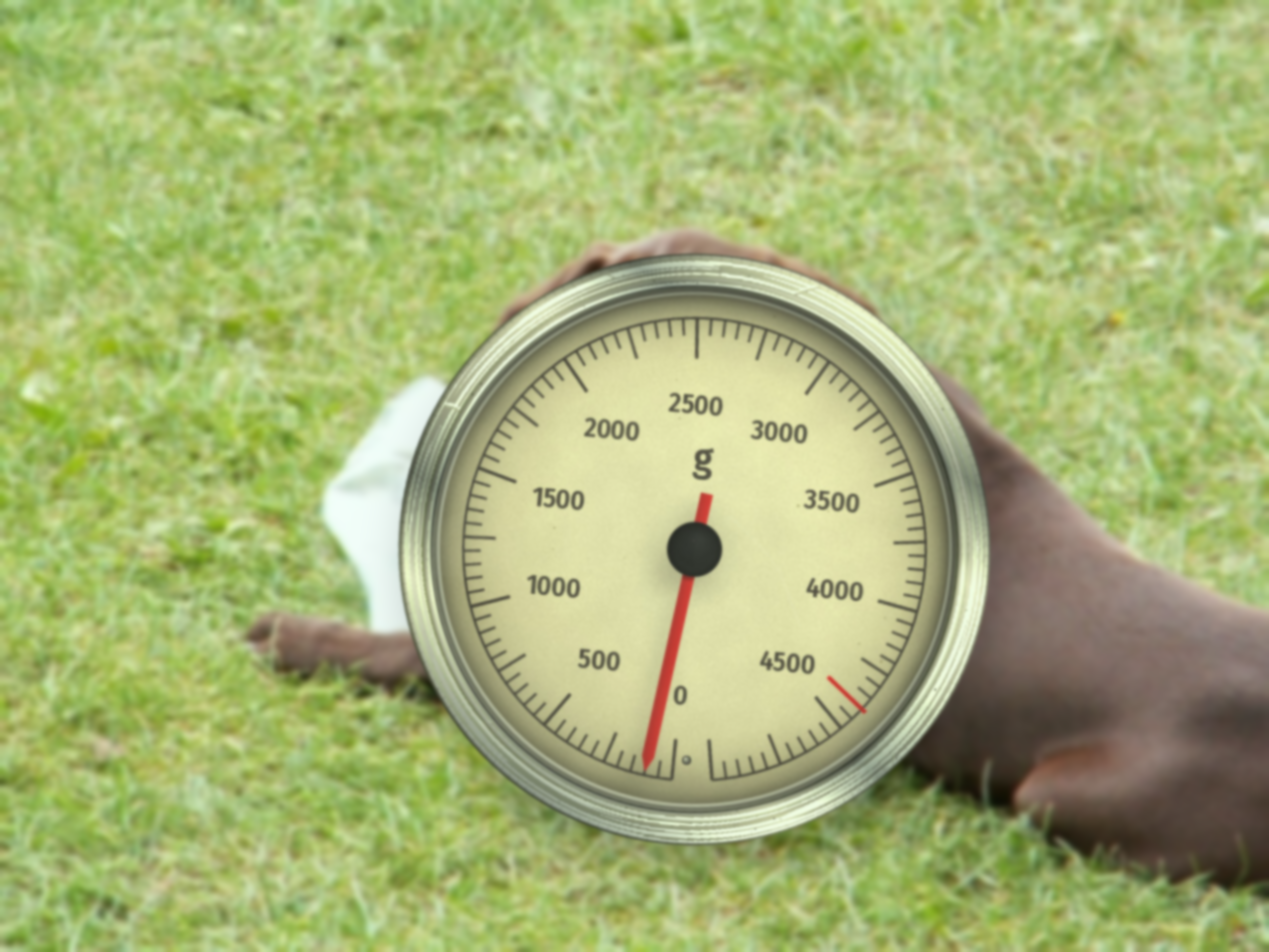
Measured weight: 100; g
